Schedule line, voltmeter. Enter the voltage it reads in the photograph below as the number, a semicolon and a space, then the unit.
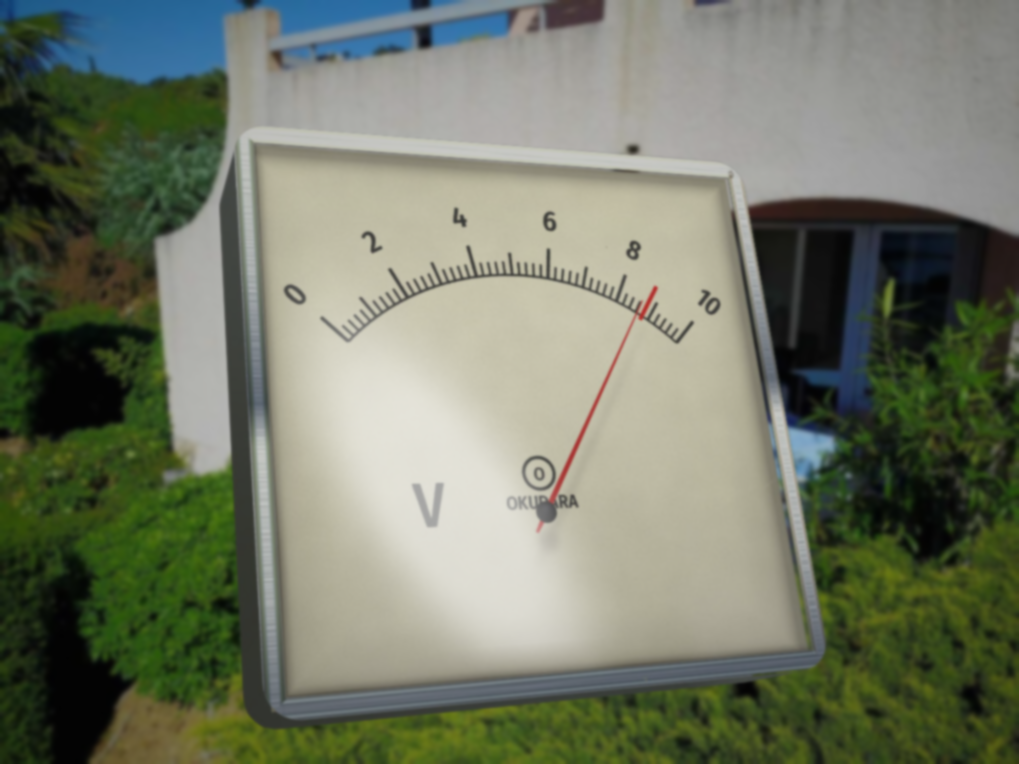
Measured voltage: 8.6; V
